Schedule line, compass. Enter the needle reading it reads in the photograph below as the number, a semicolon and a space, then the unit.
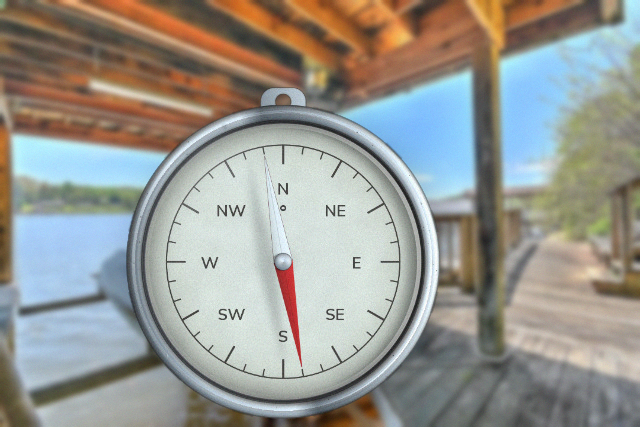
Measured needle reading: 170; °
